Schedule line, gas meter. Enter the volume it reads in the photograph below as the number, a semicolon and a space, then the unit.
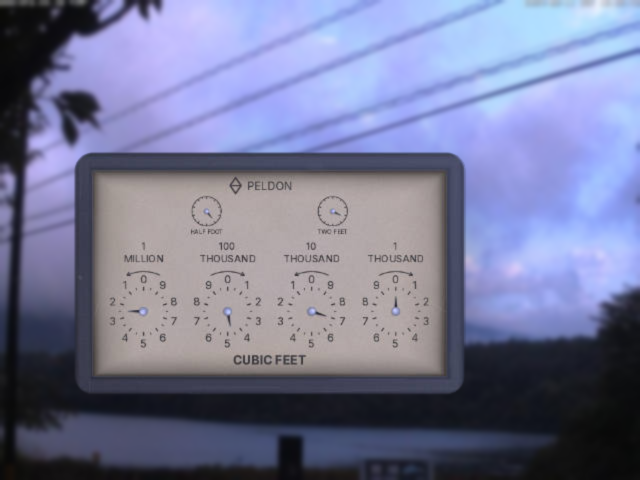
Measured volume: 247000; ft³
